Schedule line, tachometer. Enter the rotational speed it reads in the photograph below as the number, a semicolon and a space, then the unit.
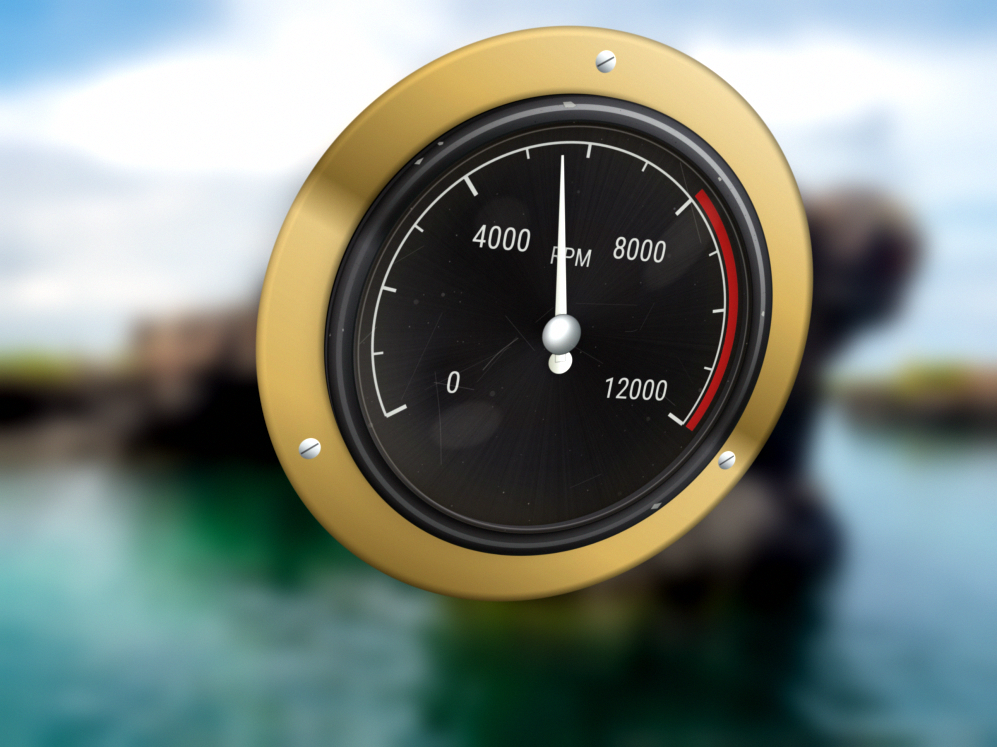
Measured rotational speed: 5500; rpm
